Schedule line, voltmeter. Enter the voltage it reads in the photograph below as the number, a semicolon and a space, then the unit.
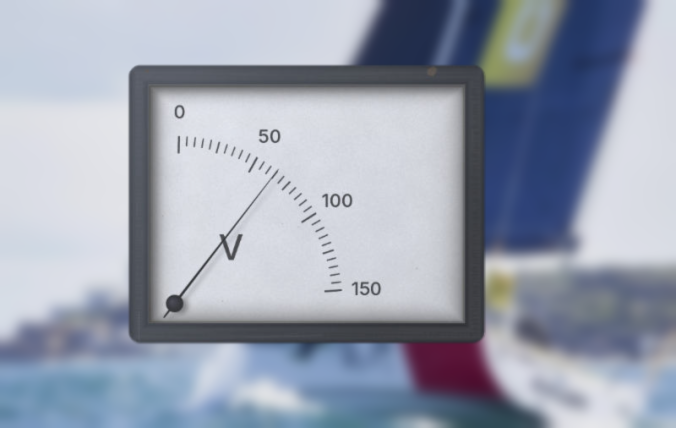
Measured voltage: 65; V
